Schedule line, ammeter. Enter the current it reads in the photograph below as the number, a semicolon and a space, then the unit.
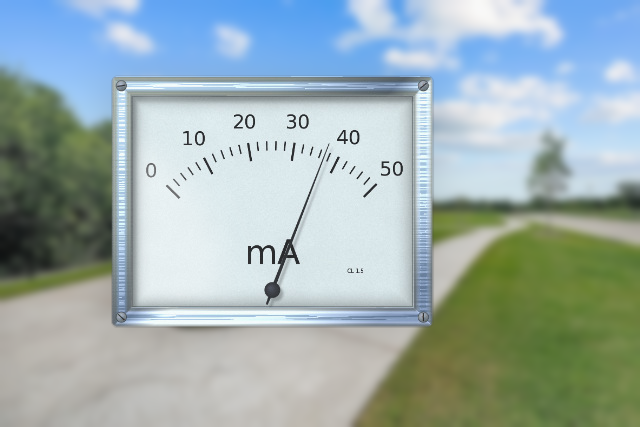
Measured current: 37; mA
